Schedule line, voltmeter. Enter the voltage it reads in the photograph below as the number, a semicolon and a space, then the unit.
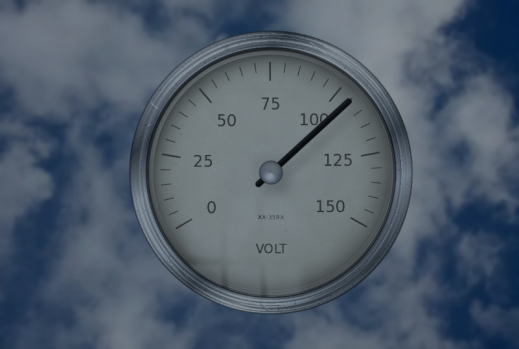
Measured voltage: 105; V
